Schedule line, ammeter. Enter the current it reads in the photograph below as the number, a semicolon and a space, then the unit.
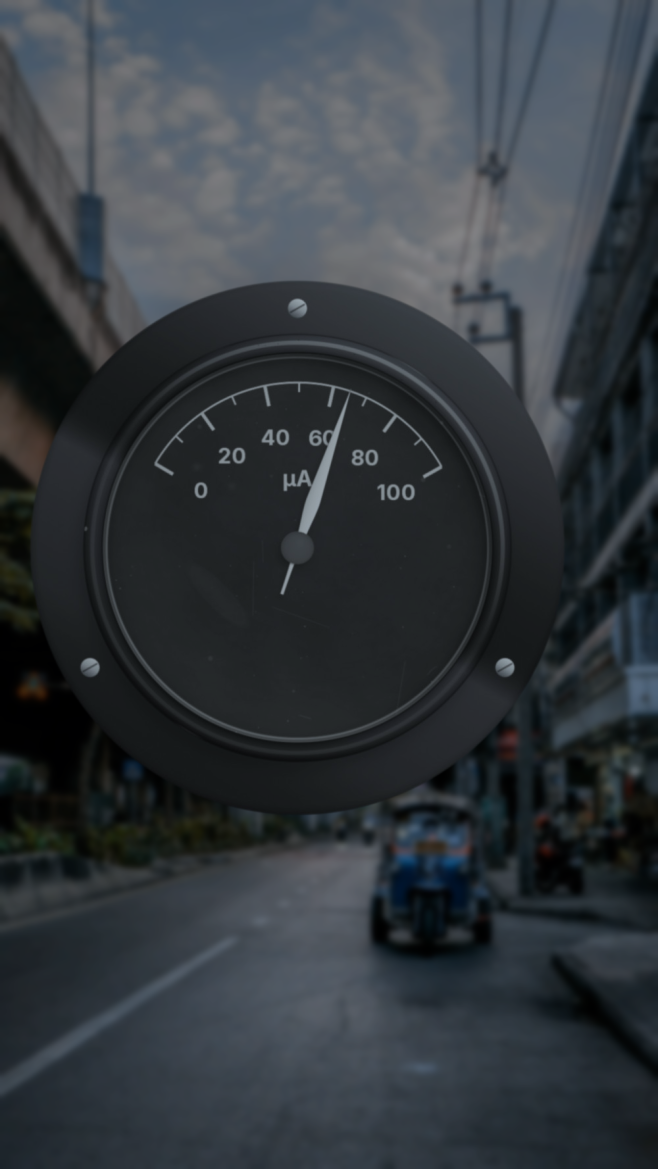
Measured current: 65; µA
